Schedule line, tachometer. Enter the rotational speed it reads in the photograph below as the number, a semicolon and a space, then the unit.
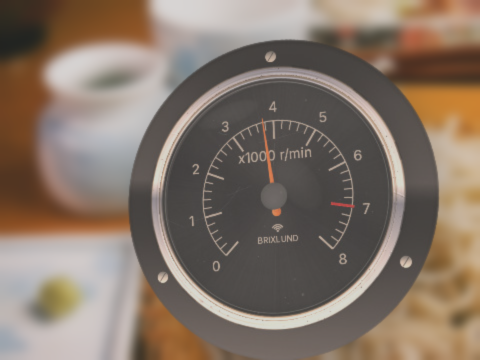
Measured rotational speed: 3800; rpm
